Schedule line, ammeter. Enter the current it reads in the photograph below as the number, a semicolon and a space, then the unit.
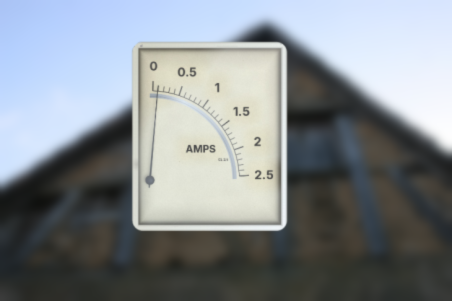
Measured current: 0.1; A
